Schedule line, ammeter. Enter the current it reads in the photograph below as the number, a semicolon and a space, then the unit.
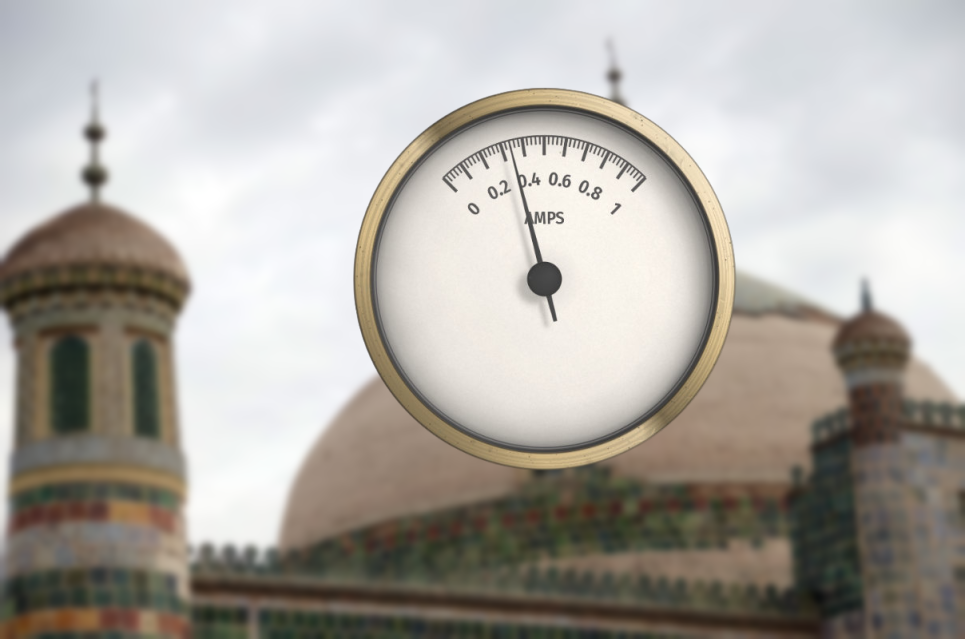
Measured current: 0.34; A
